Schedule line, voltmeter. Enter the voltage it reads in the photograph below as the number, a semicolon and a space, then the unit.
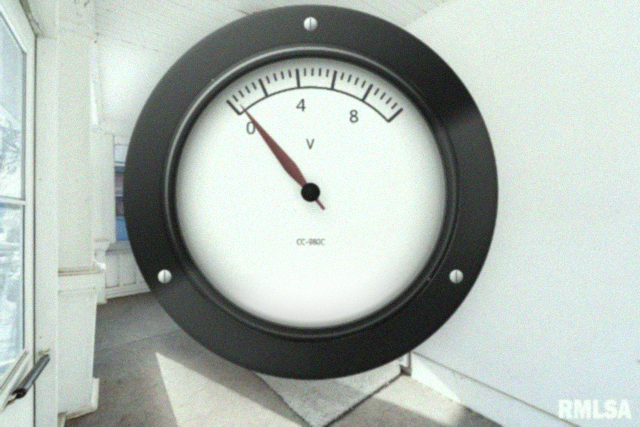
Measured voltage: 0.4; V
